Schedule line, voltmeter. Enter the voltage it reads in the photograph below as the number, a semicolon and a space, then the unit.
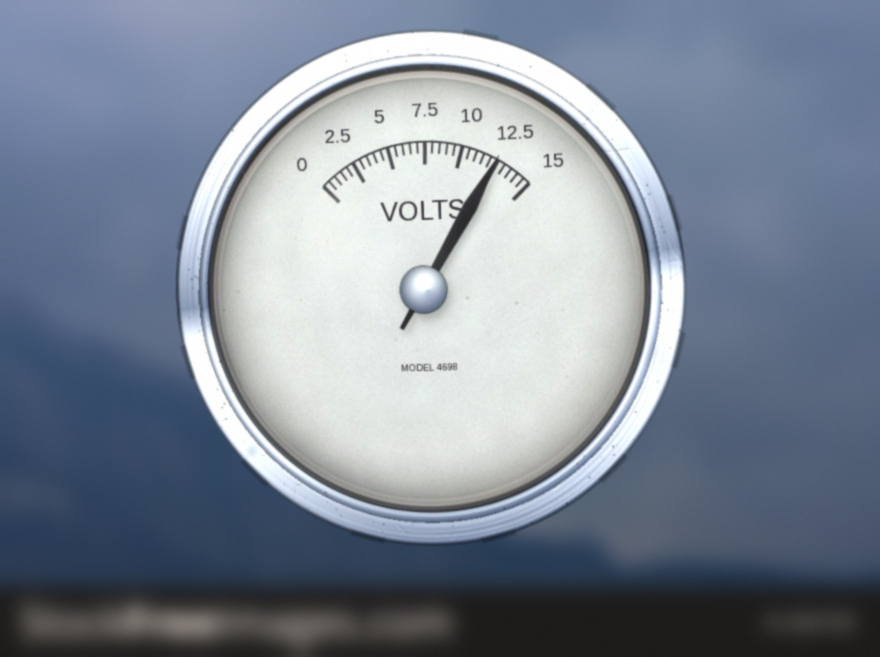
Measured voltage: 12.5; V
